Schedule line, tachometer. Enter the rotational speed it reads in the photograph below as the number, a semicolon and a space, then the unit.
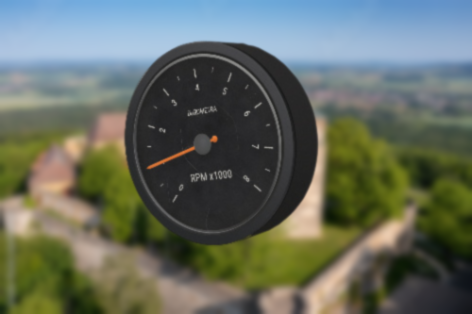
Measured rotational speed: 1000; rpm
